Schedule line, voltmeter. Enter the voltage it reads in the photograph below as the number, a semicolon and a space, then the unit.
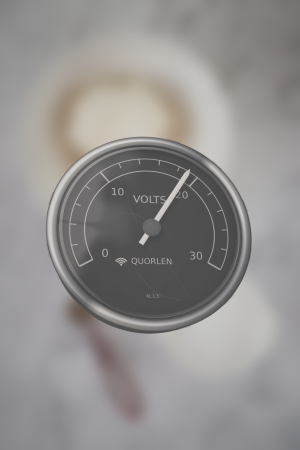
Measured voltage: 19; V
